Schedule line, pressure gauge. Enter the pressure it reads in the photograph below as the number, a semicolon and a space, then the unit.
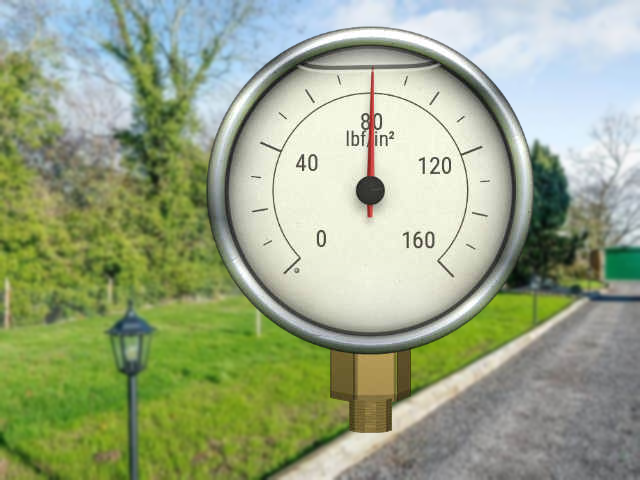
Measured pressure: 80; psi
